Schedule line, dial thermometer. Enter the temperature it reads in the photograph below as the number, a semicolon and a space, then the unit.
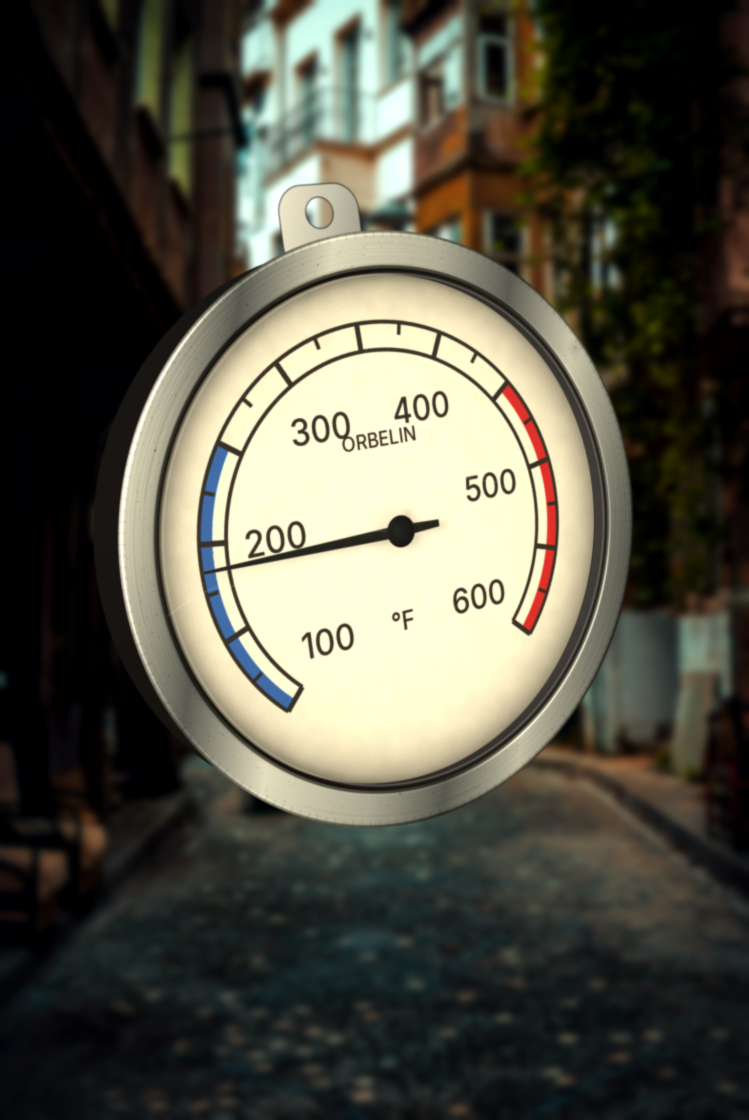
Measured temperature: 187.5; °F
